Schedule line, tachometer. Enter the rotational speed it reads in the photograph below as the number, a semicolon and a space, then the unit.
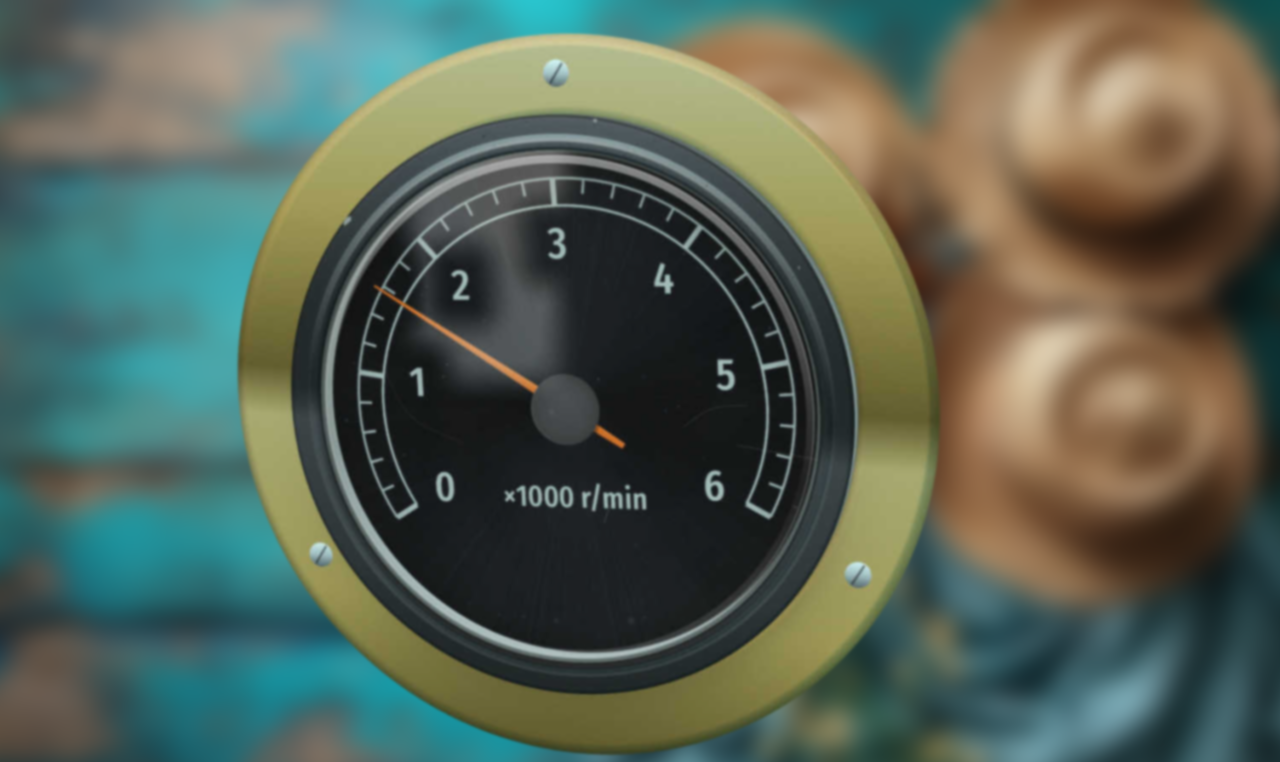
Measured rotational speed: 1600; rpm
